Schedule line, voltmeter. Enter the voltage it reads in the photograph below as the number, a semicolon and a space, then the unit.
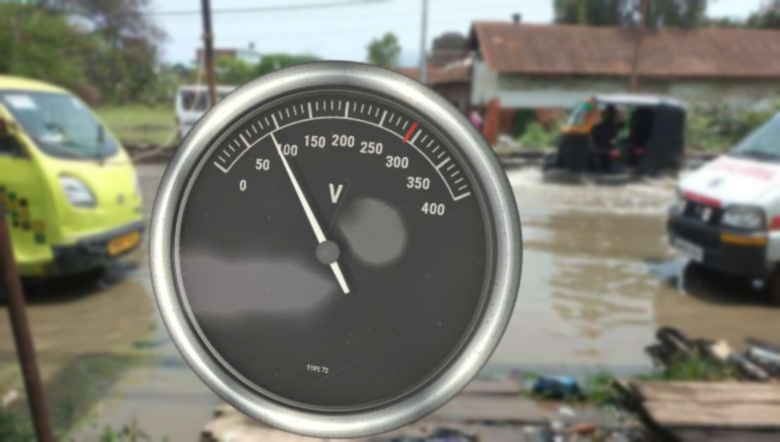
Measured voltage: 90; V
